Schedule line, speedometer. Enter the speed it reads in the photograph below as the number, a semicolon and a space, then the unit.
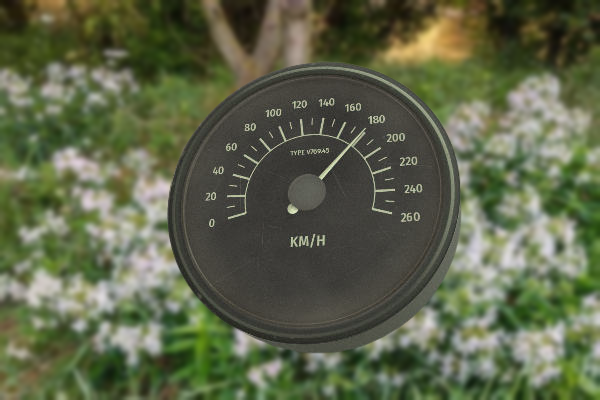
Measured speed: 180; km/h
